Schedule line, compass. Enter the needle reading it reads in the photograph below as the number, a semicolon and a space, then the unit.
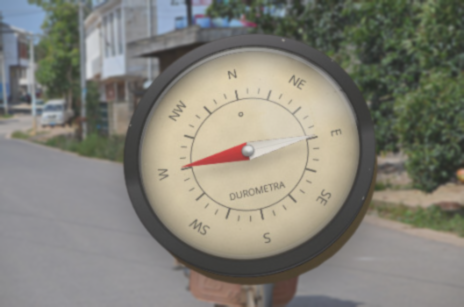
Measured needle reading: 270; °
